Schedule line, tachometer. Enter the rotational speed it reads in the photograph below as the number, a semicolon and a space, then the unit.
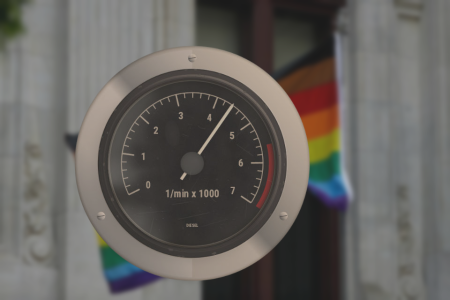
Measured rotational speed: 4400; rpm
